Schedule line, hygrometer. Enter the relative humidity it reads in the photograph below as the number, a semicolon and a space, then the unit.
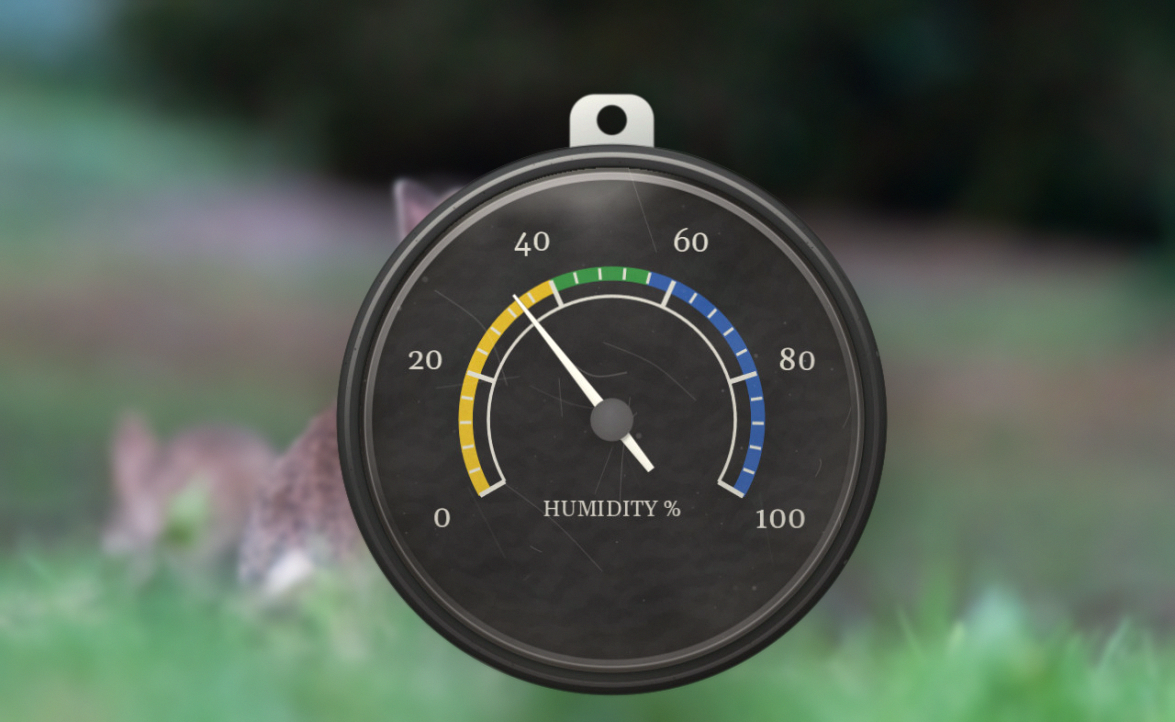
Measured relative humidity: 34; %
